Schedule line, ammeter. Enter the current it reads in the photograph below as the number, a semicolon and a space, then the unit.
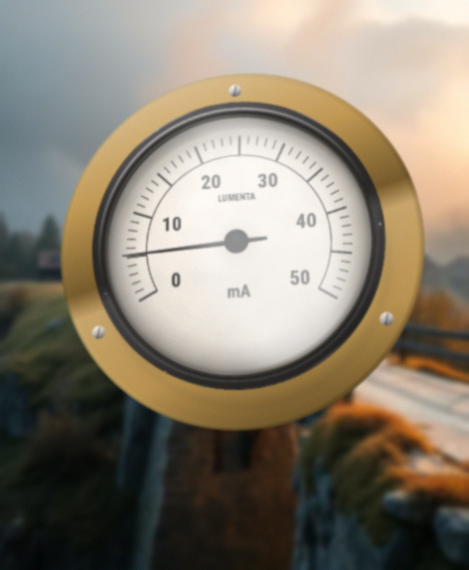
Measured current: 5; mA
